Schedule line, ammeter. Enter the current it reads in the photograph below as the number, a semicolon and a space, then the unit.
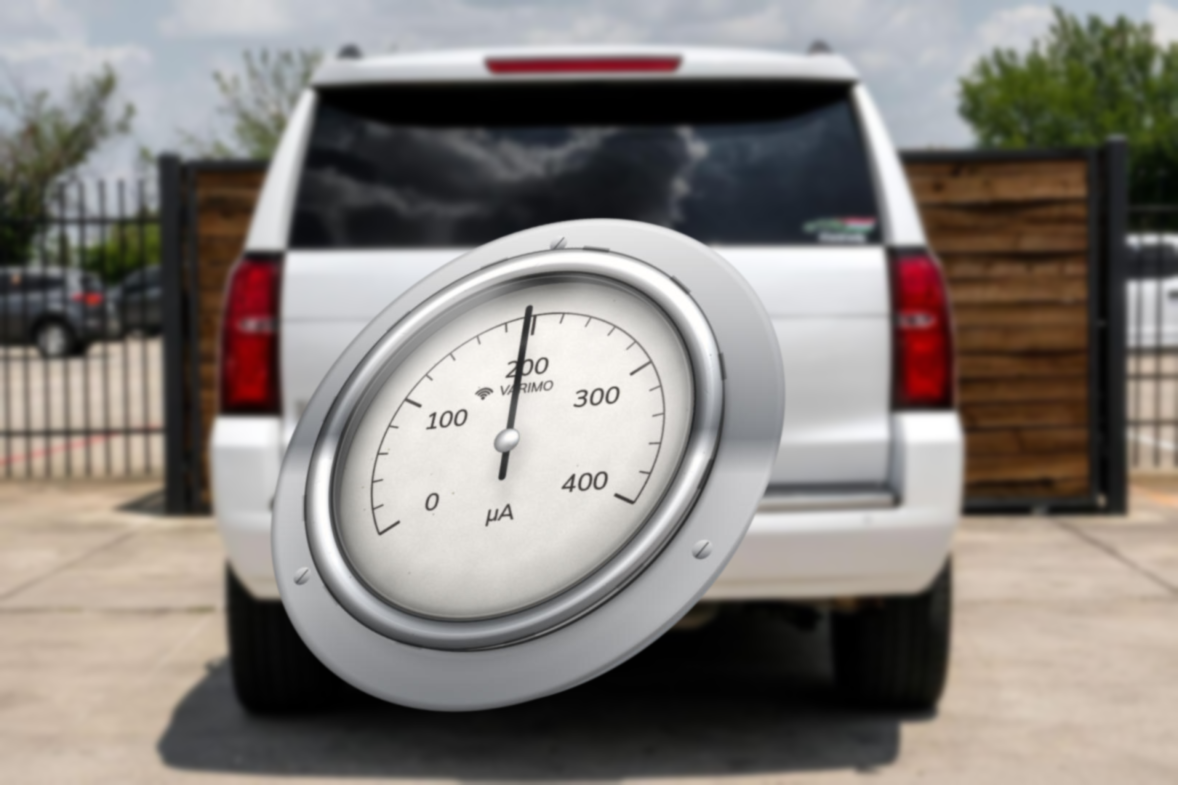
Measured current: 200; µA
